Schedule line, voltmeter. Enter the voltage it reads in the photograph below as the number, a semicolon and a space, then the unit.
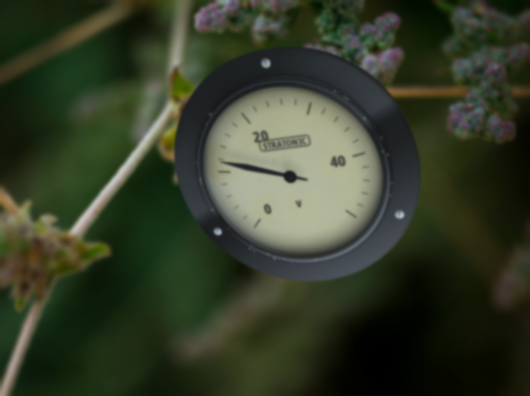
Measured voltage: 12; V
